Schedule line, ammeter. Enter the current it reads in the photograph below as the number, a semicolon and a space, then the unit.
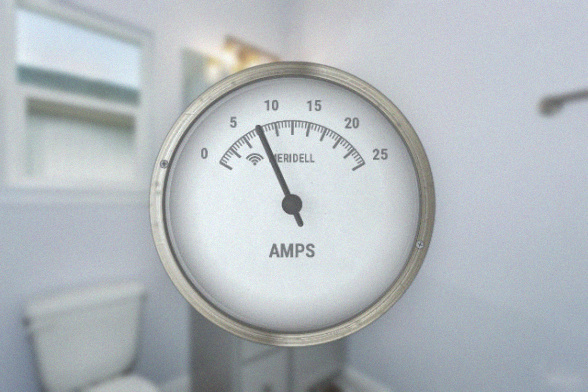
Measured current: 7.5; A
